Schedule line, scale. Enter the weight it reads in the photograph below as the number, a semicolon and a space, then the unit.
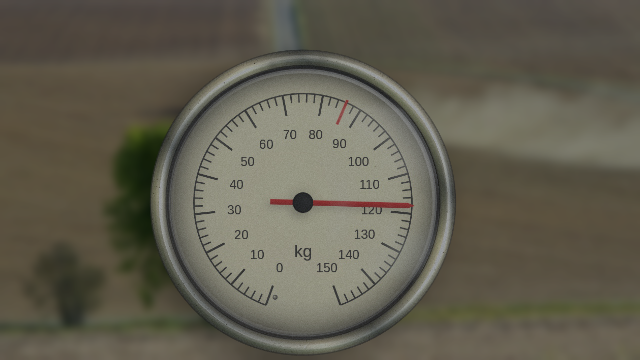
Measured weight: 118; kg
